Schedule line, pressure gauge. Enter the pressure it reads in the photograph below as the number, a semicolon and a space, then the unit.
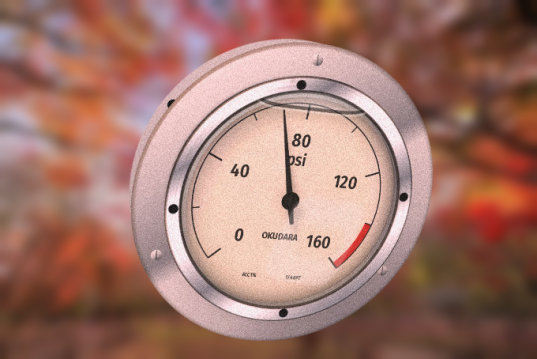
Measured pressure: 70; psi
